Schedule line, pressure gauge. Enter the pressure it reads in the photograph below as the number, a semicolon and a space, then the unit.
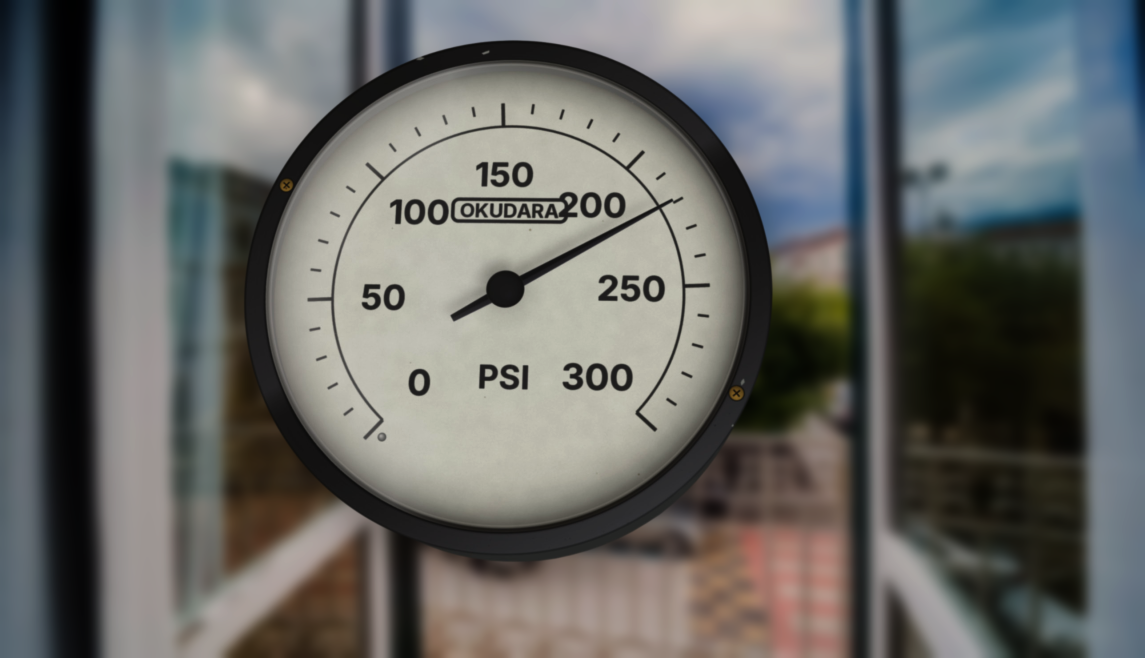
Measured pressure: 220; psi
